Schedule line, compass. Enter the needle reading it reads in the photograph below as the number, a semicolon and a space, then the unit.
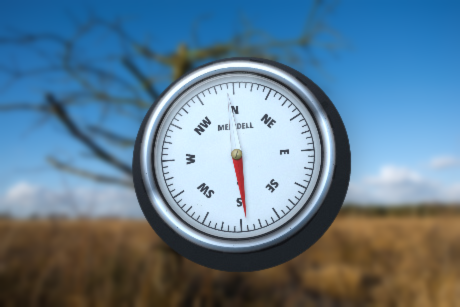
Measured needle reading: 175; °
